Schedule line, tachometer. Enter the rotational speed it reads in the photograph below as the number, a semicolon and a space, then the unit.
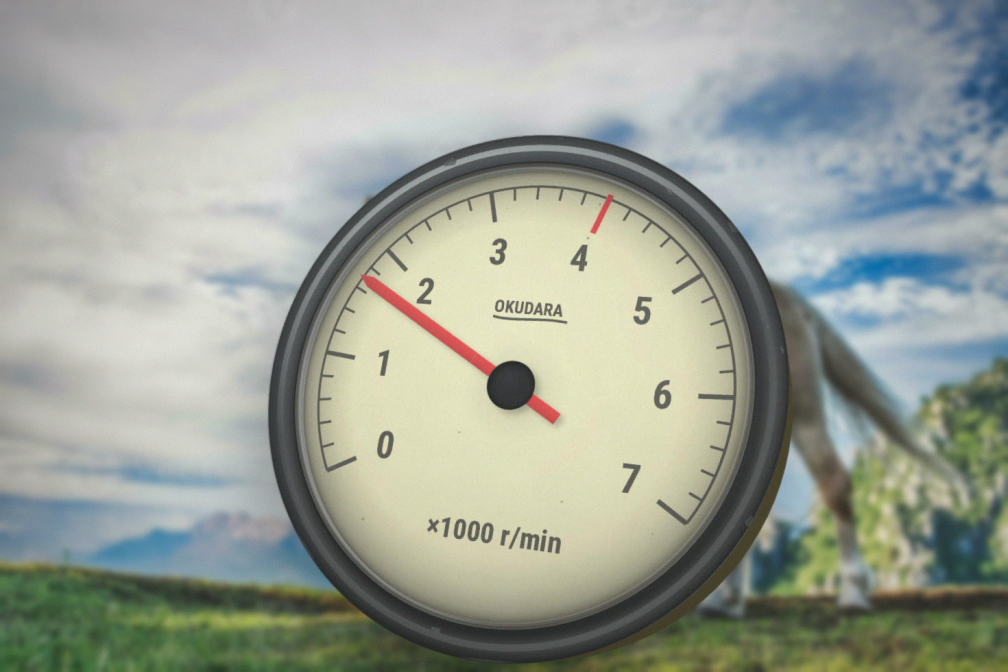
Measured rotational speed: 1700; rpm
